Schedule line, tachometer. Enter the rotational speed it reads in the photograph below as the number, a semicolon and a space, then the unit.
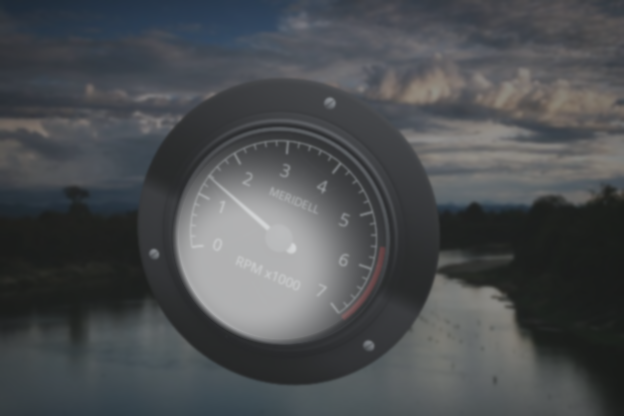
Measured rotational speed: 1400; rpm
